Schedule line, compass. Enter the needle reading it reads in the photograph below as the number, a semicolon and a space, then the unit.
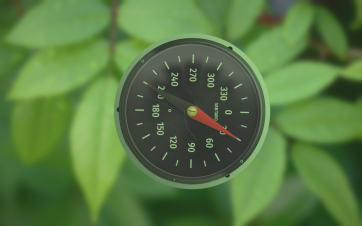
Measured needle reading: 30; °
